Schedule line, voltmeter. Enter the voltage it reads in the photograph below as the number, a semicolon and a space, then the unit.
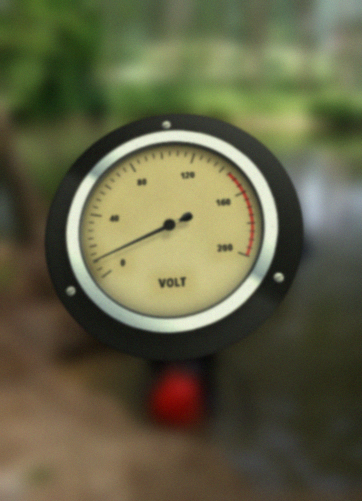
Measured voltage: 10; V
